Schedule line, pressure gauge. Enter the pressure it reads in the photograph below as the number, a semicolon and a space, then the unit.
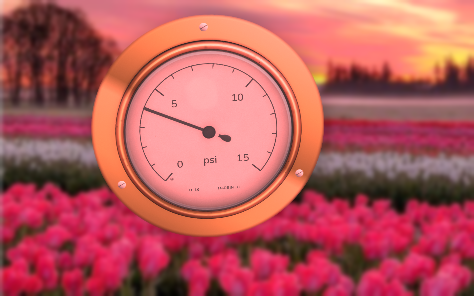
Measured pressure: 4; psi
